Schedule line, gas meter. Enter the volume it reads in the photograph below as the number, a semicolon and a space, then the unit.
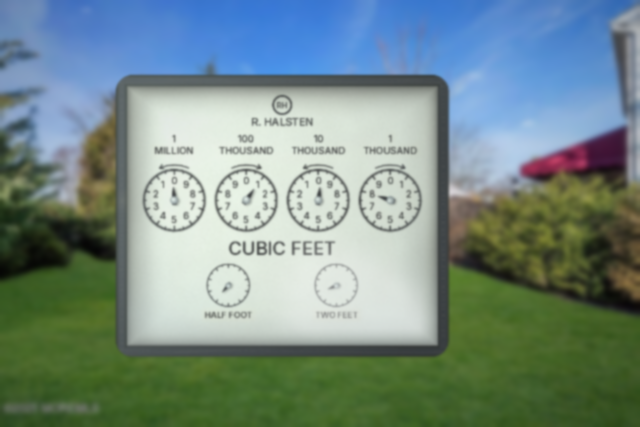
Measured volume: 9800; ft³
